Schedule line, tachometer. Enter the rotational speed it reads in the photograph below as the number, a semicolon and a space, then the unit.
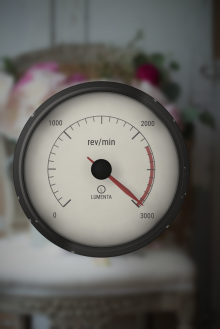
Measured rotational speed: 2950; rpm
